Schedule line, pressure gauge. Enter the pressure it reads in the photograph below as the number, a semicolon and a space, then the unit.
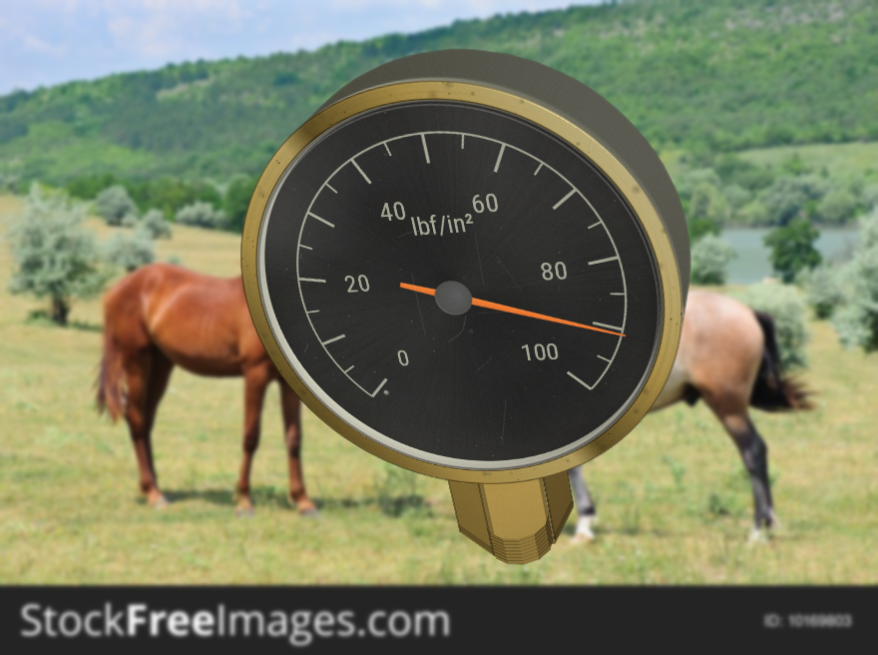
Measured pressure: 90; psi
